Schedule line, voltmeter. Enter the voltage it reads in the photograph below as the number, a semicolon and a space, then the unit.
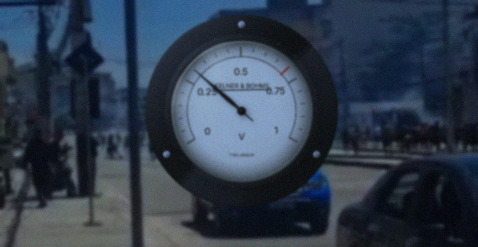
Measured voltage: 0.3; V
